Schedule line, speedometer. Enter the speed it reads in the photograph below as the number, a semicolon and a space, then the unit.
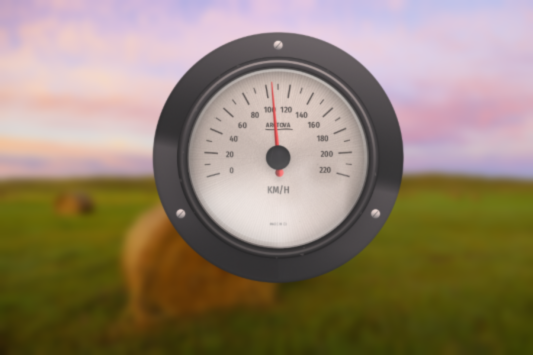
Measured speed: 105; km/h
